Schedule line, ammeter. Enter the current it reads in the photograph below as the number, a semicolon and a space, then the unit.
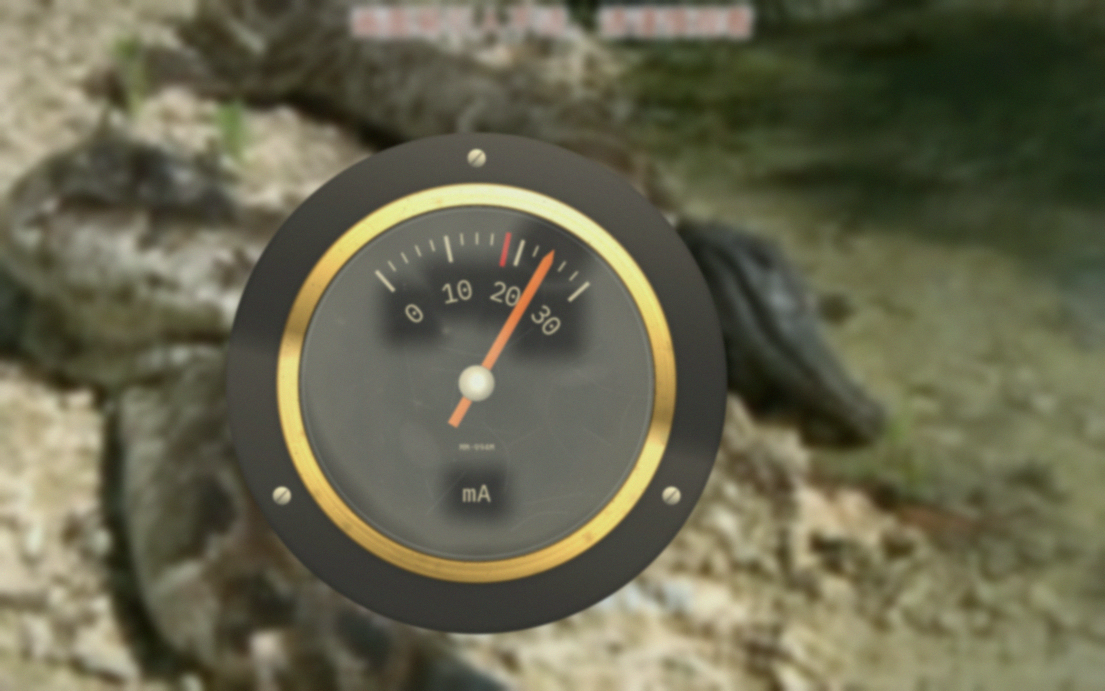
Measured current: 24; mA
